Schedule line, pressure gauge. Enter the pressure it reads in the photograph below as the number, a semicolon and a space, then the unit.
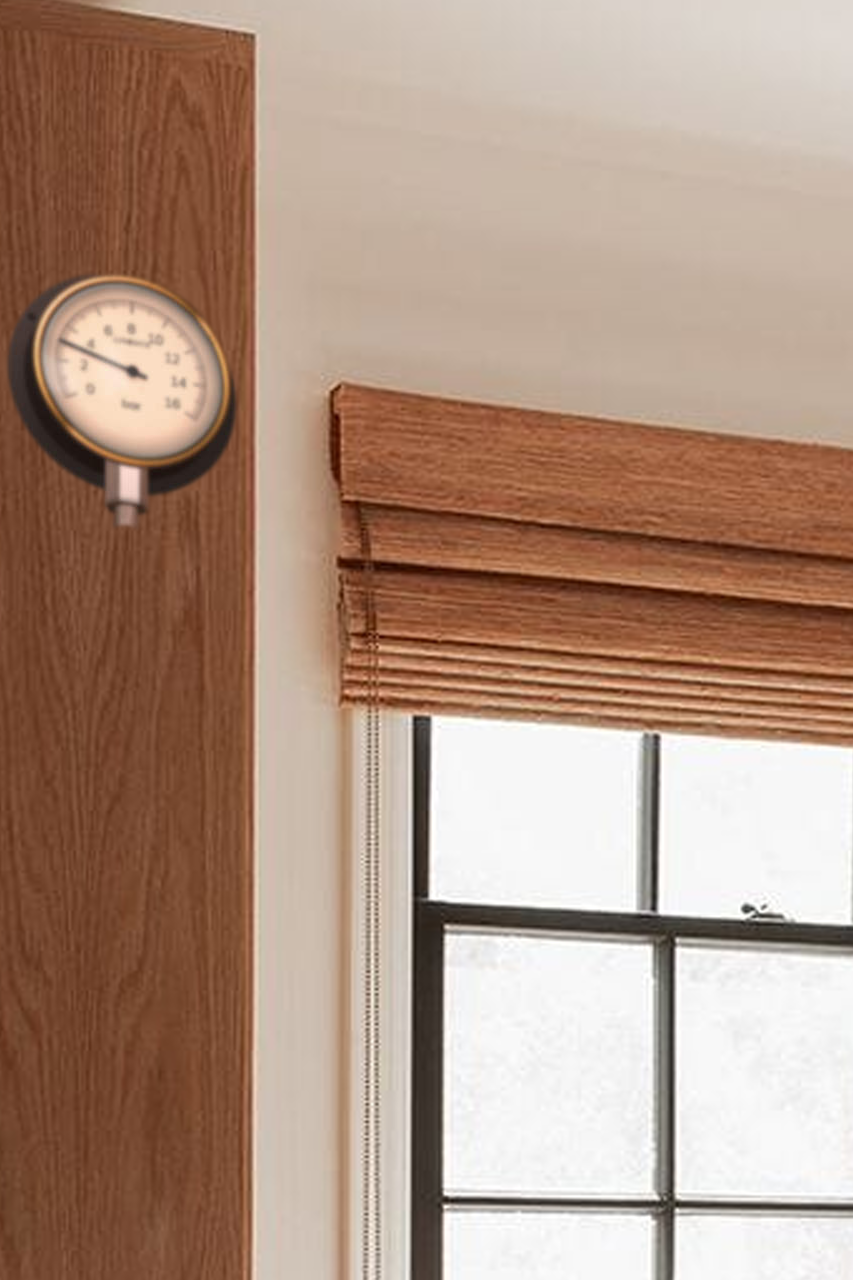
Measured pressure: 3; bar
